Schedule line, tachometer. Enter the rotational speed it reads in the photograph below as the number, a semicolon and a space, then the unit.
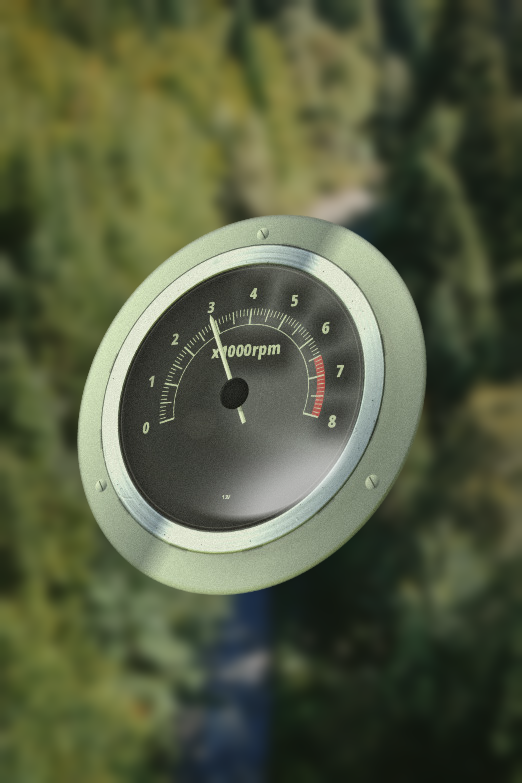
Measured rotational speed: 3000; rpm
